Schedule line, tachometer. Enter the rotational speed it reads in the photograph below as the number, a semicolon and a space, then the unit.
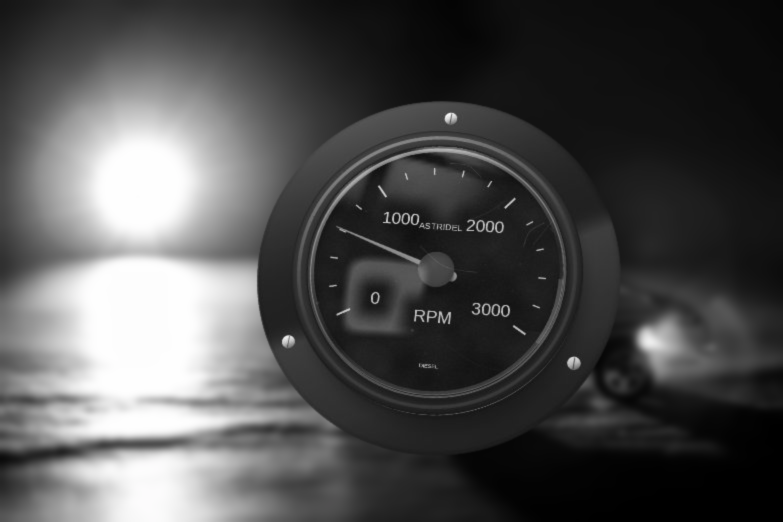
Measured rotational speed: 600; rpm
